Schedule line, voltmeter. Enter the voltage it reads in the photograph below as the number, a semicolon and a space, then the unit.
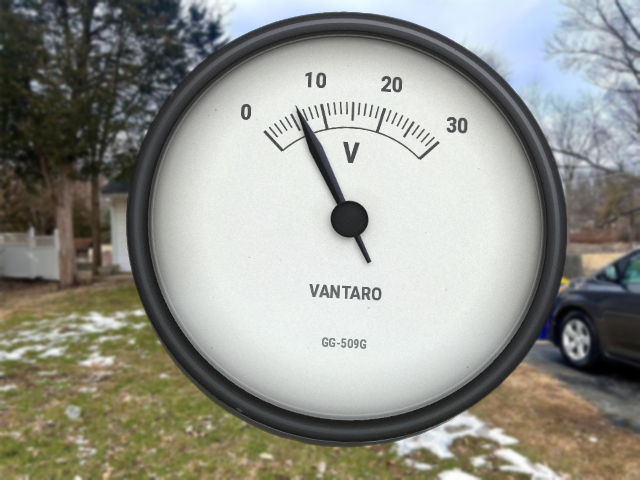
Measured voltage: 6; V
